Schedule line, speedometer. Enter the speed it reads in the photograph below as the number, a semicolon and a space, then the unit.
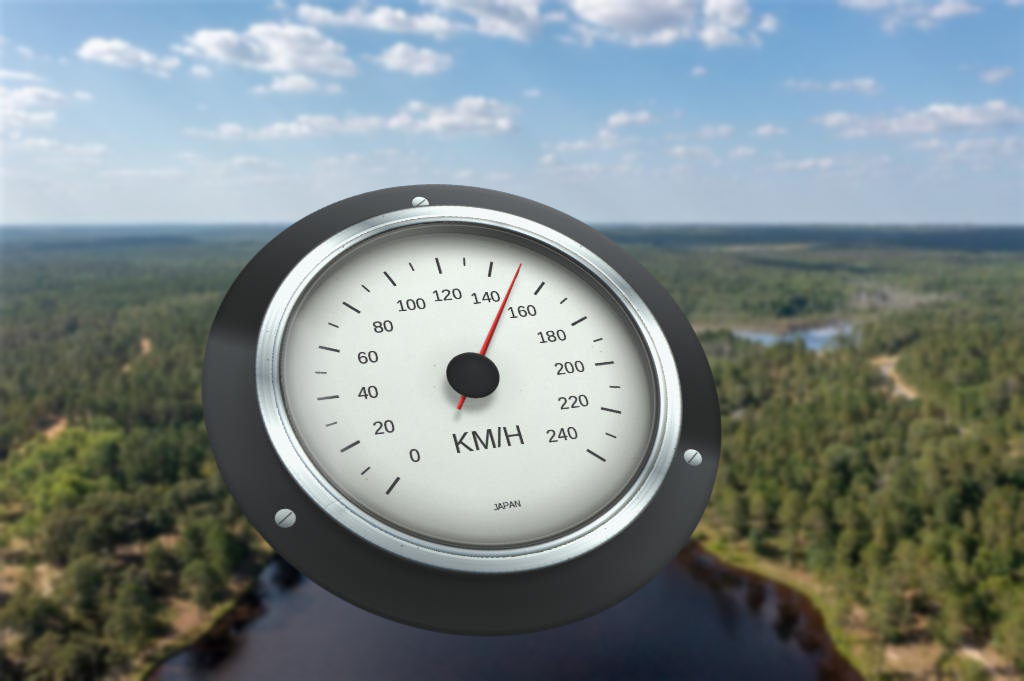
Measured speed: 150; km/h
